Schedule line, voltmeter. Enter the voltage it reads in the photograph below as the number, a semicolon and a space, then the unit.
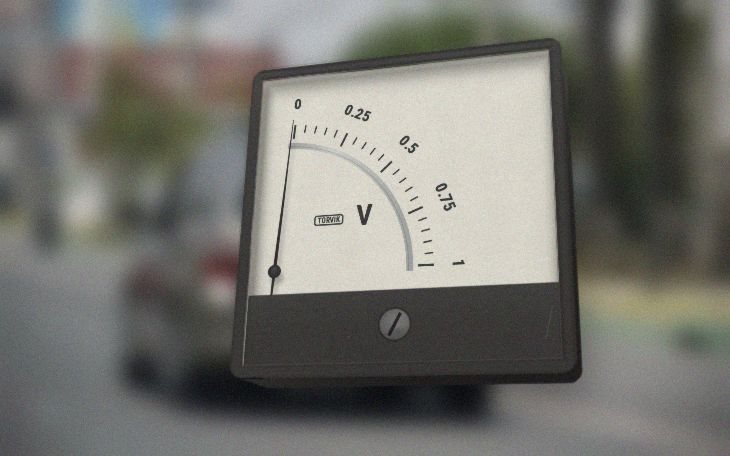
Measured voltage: 0; V
